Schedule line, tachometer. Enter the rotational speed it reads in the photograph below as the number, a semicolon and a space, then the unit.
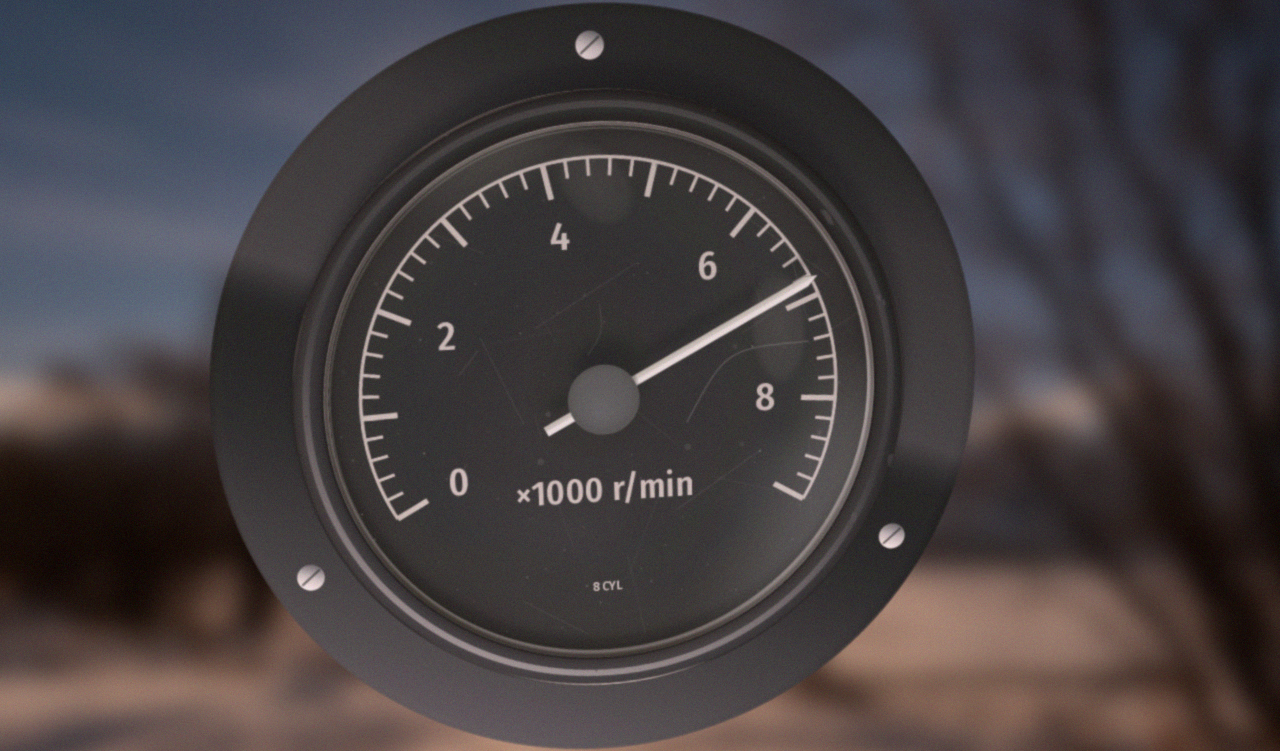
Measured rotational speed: 6800; rpm
